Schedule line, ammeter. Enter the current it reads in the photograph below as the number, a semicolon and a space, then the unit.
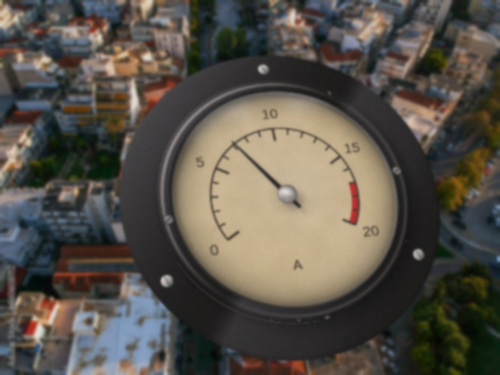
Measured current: 7; A
